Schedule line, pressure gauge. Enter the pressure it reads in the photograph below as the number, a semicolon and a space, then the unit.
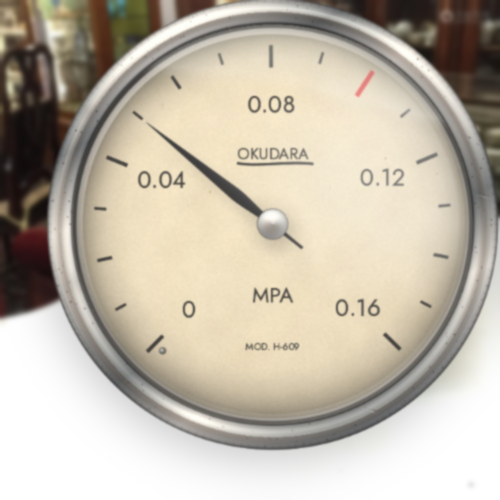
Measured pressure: 0.05; MPa
